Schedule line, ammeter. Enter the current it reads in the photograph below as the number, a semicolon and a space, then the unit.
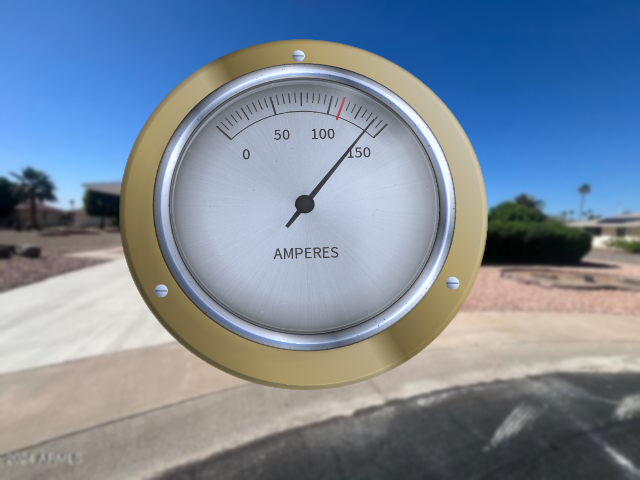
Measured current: 140; A
